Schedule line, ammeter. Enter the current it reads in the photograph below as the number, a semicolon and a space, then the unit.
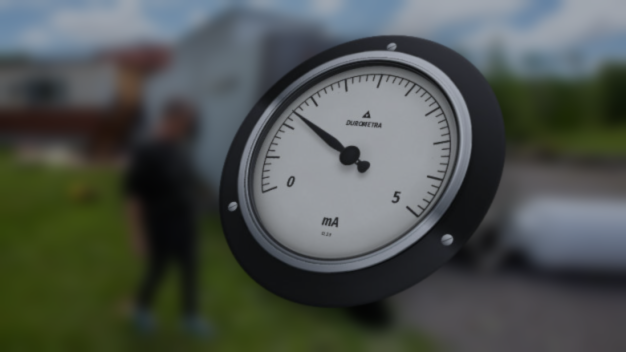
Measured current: 1.2; mA
